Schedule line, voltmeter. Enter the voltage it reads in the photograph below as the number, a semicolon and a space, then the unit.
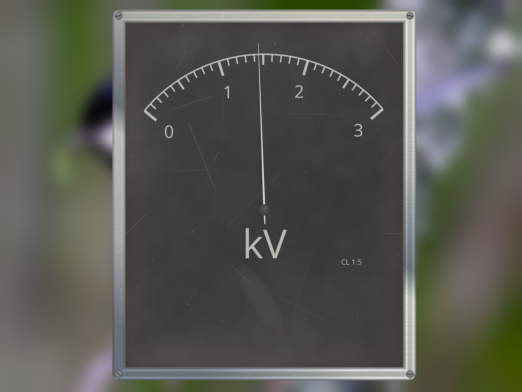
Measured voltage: 1.45; kV
